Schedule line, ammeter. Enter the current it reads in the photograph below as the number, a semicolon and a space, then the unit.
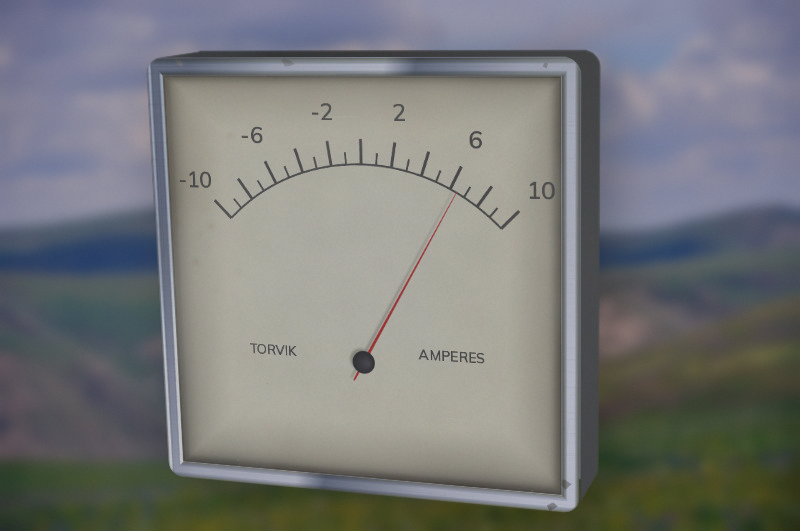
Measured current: 6.5; A
